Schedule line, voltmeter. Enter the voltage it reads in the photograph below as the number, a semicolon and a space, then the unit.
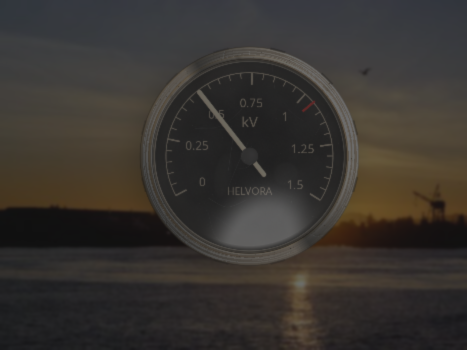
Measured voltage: 0.5; kV
